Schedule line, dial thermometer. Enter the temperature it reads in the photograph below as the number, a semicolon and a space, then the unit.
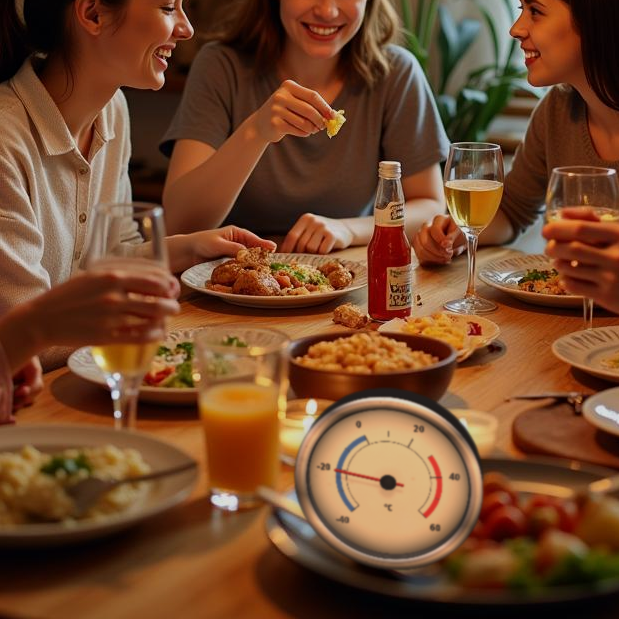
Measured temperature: -20; °C
